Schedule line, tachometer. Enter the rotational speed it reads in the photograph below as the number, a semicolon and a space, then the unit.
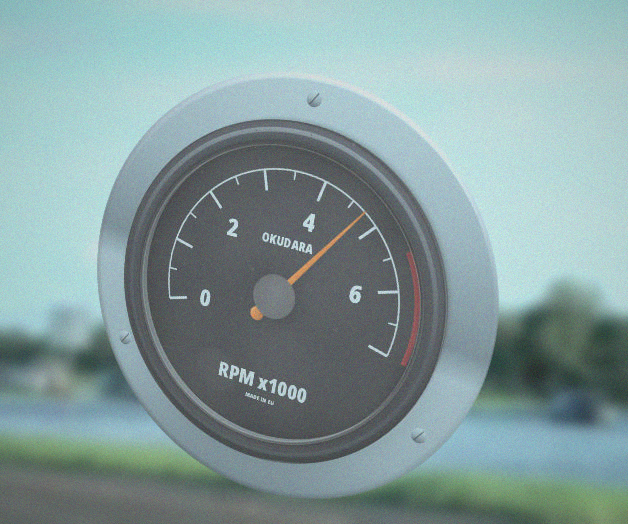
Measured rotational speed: 4750; rpm
